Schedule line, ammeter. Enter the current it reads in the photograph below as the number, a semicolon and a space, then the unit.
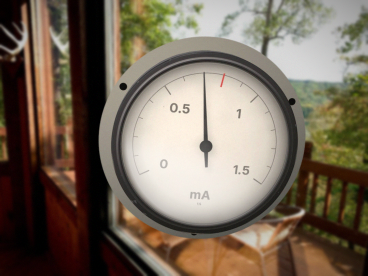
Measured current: 0.7; mA
